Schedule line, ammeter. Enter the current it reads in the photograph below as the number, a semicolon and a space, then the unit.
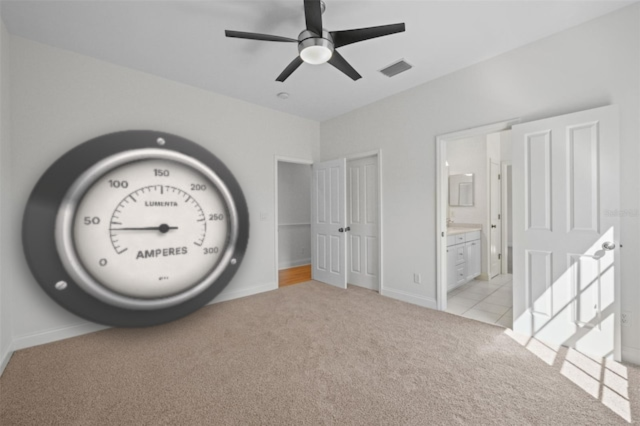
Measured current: 40; A
